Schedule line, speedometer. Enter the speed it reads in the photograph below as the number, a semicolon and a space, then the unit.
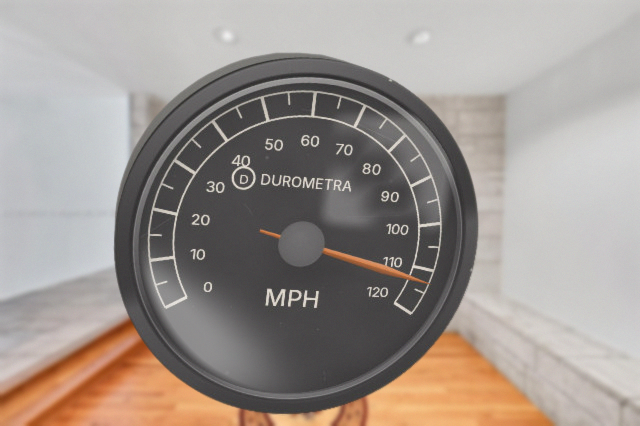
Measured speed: 112.5; mph
